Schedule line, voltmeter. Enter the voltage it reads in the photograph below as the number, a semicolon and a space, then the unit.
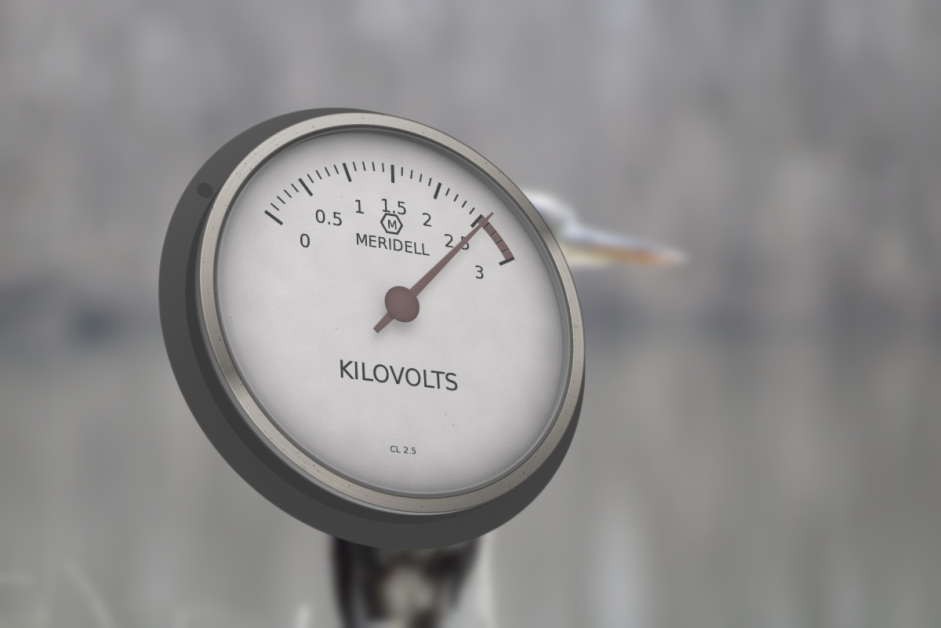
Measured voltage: 2.55; kV
